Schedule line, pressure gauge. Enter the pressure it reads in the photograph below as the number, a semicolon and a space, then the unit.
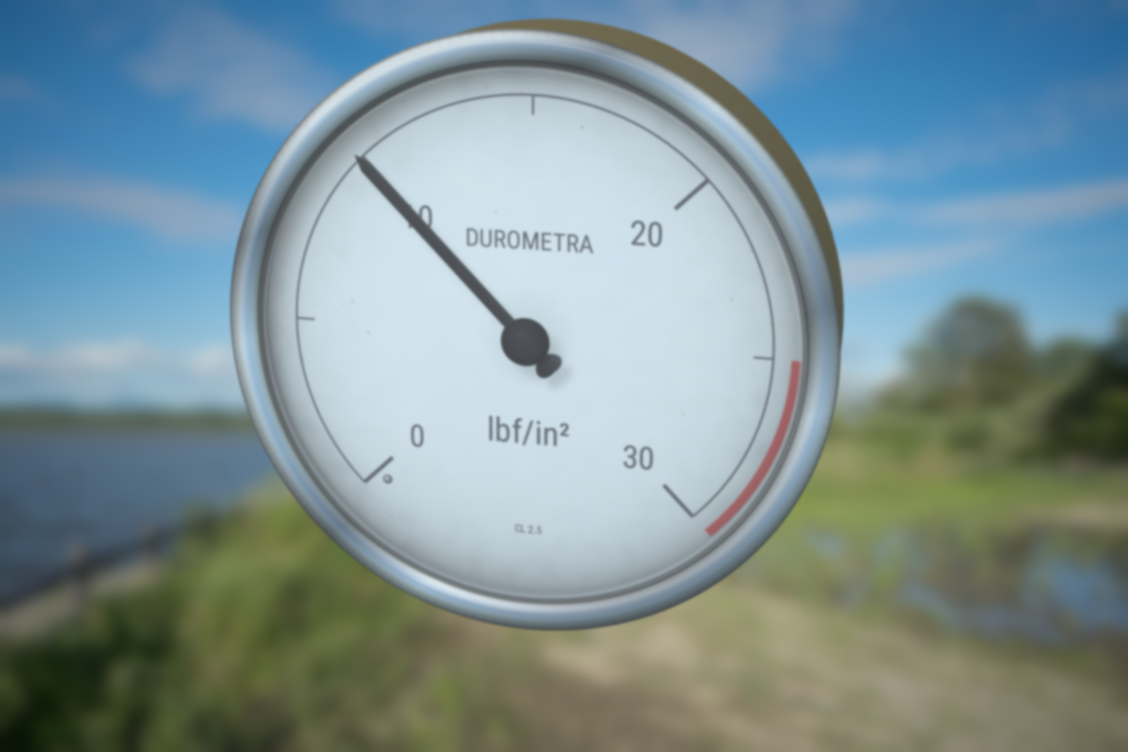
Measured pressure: 10; psi
